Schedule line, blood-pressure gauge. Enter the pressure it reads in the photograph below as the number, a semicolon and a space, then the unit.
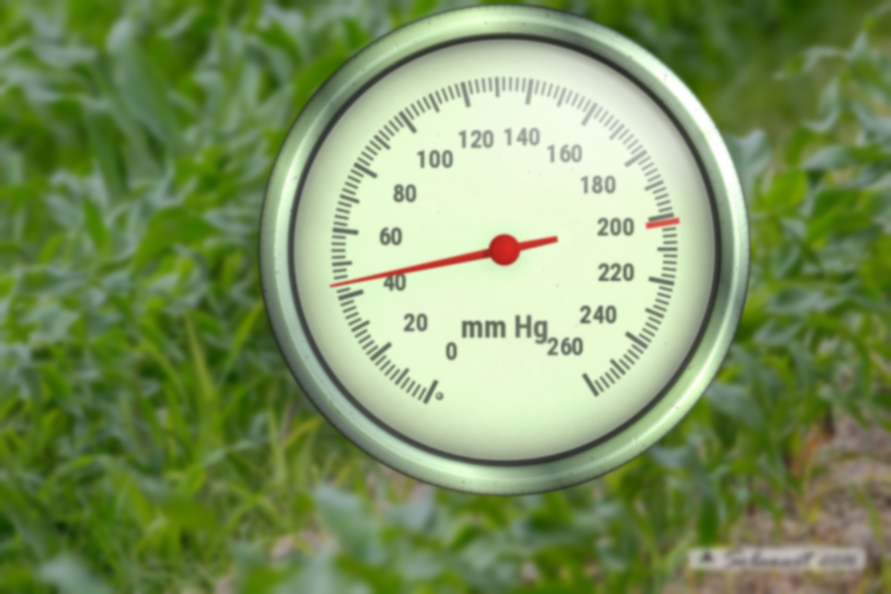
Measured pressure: 44; mmHg
